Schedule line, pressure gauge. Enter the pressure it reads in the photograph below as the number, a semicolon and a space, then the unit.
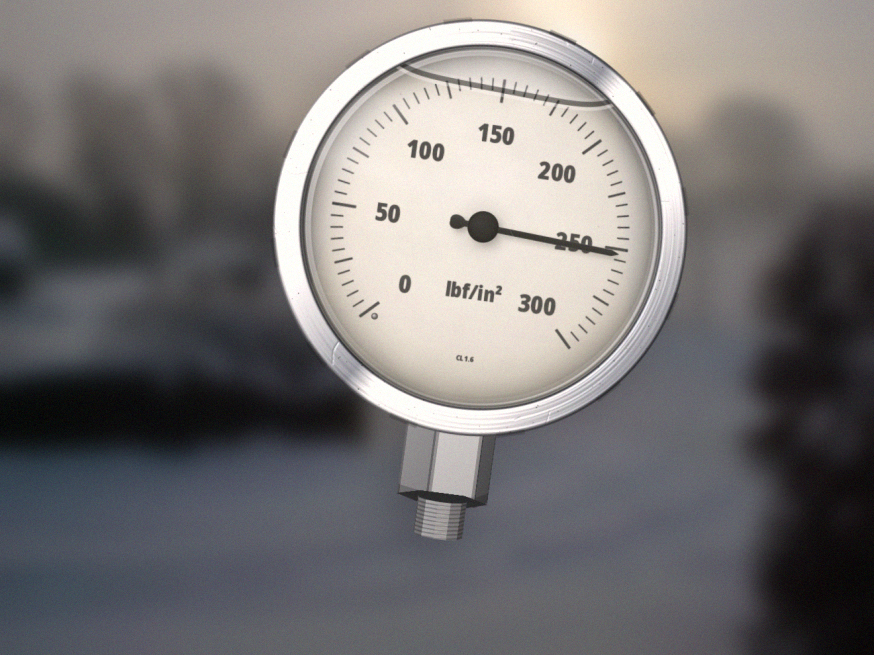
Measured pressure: 252.5; psi
